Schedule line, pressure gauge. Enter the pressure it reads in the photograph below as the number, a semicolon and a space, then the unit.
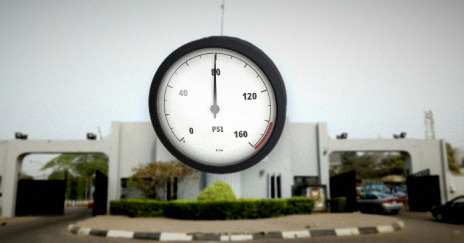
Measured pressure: 80; psi
